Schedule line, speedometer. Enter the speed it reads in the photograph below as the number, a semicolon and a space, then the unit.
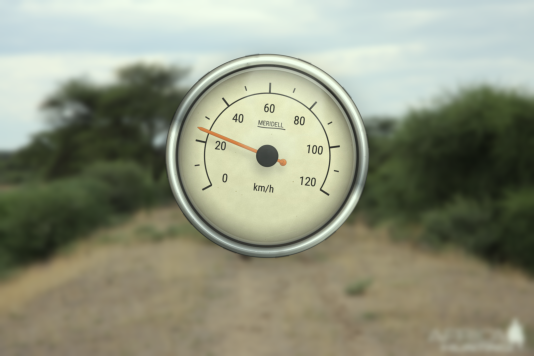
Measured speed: 25; km/h
